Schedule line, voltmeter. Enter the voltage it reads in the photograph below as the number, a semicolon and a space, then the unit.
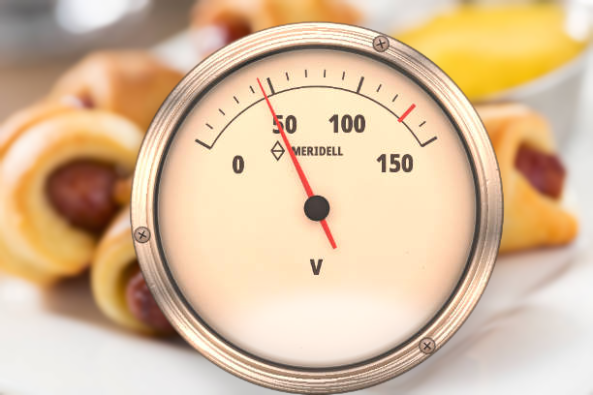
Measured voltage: 45; V
